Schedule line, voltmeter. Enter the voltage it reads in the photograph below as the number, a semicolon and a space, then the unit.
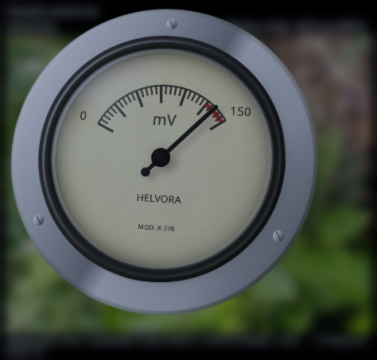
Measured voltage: 135; mV
